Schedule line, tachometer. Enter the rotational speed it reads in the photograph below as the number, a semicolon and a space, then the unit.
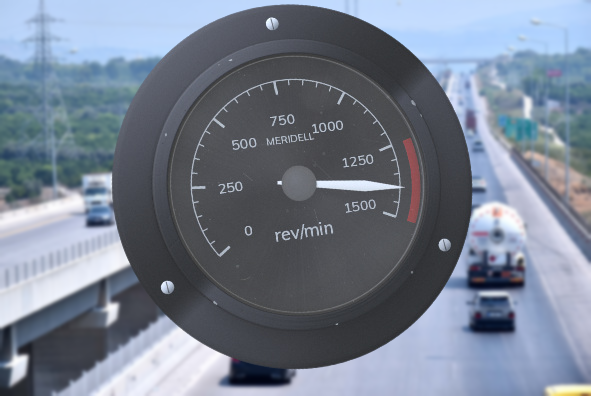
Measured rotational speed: 1400; rpm
